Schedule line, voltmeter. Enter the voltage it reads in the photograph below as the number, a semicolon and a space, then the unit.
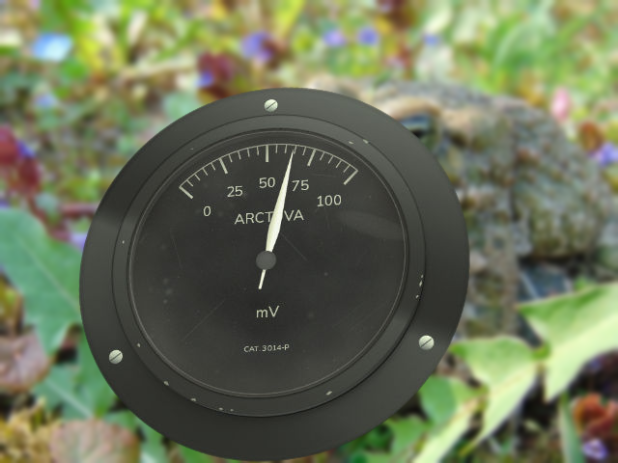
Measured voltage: 65; mV
